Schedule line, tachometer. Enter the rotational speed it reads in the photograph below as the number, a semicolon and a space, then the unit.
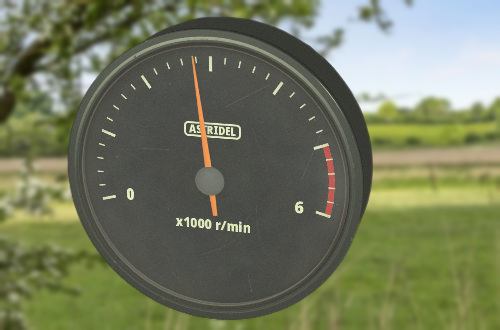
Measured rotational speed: 2800; rpm
